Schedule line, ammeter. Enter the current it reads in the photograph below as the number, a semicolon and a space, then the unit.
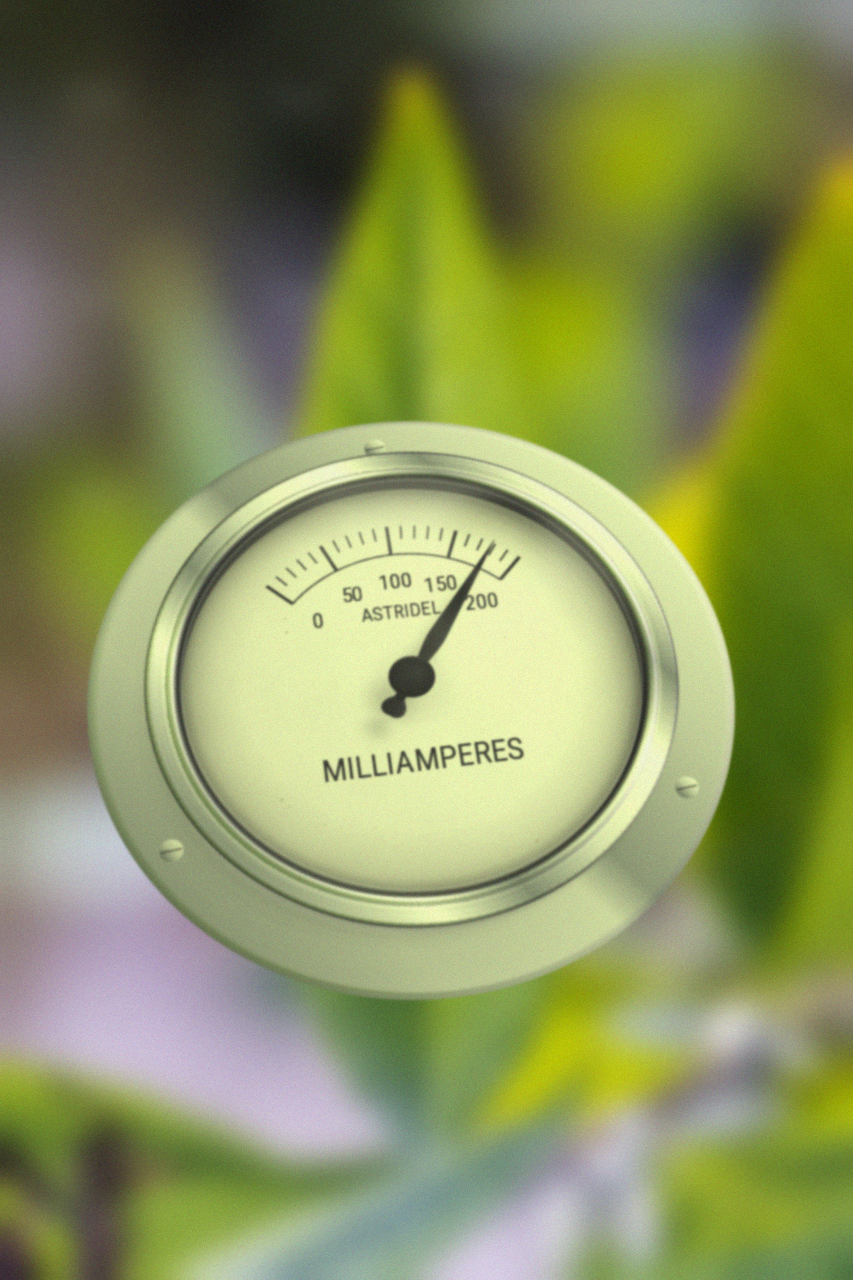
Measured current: 180; mA
